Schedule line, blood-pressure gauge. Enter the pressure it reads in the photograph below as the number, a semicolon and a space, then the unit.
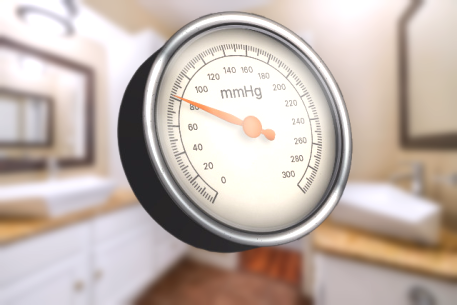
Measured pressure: 80; mmHg
